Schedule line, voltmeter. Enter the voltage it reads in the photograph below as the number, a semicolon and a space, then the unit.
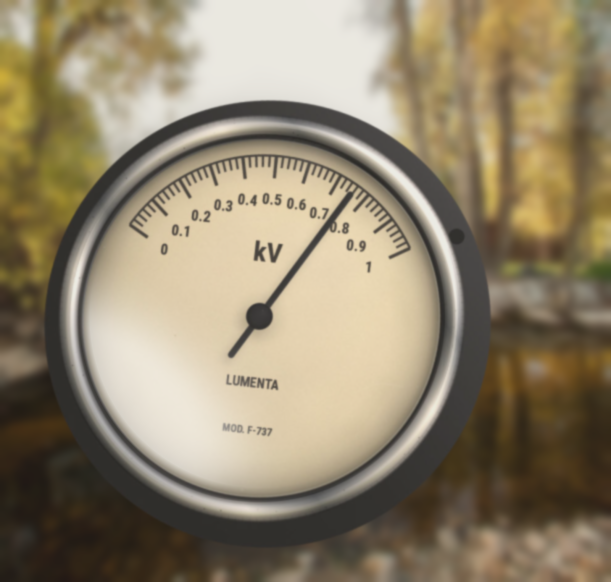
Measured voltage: 0.76; kV
